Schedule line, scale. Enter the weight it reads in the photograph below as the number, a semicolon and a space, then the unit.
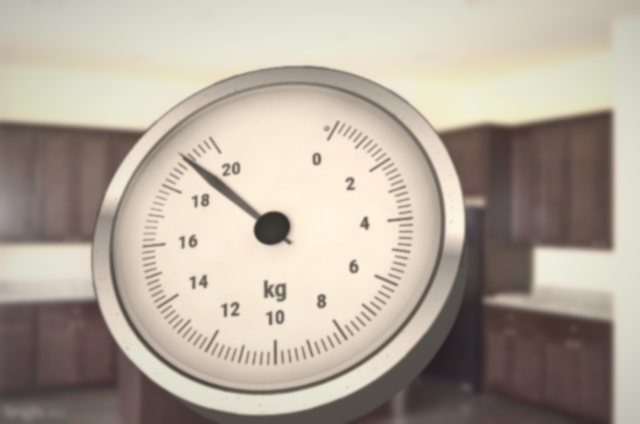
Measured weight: 19; kg
